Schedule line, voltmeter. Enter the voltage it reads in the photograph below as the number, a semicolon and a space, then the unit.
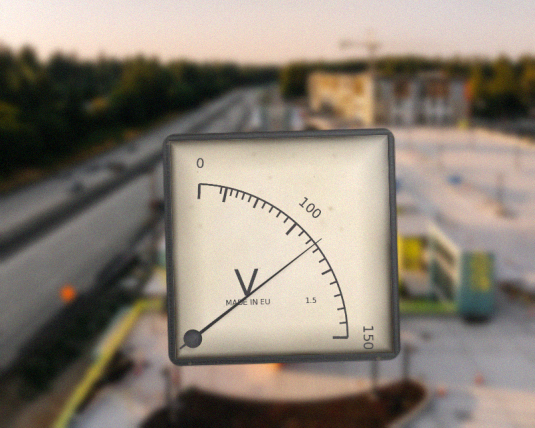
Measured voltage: 112.5; V
